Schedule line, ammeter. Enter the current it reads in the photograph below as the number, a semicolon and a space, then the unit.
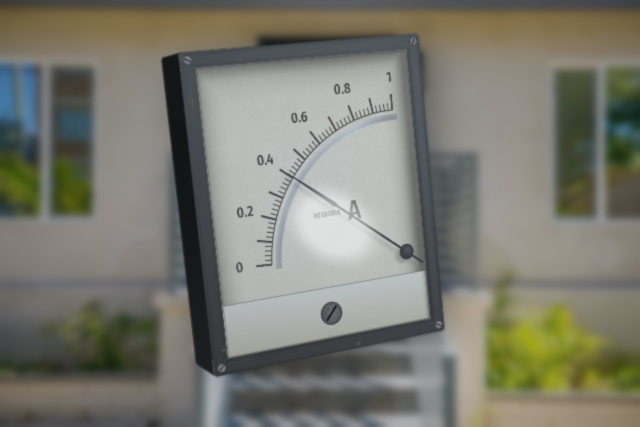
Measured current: 0.4; A
